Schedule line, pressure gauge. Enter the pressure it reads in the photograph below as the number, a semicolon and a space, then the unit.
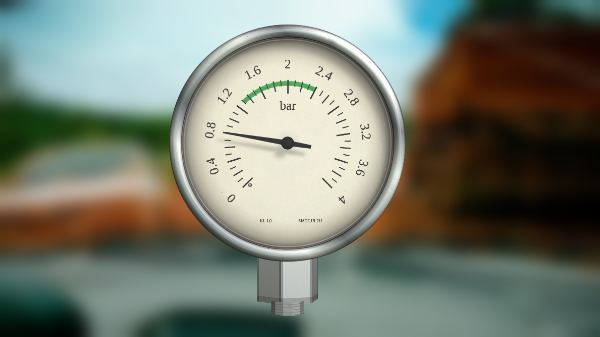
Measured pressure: 0.8; bar
